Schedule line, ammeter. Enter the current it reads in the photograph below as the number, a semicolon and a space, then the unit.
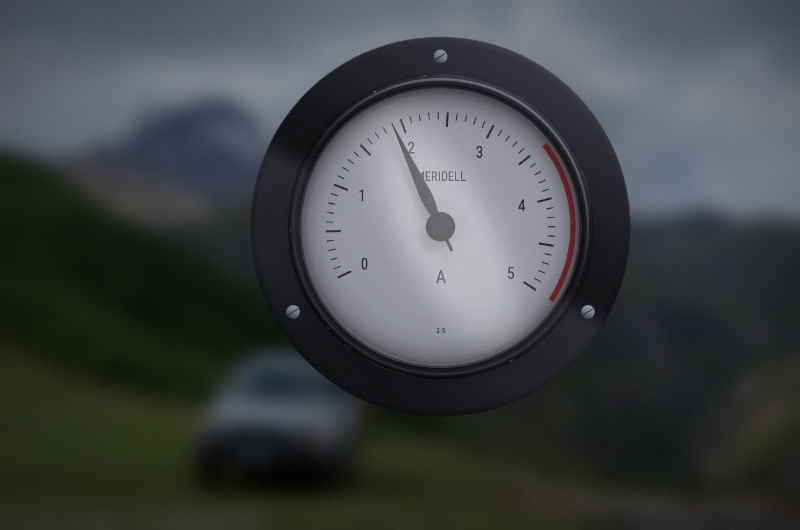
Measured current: 1.9; A
